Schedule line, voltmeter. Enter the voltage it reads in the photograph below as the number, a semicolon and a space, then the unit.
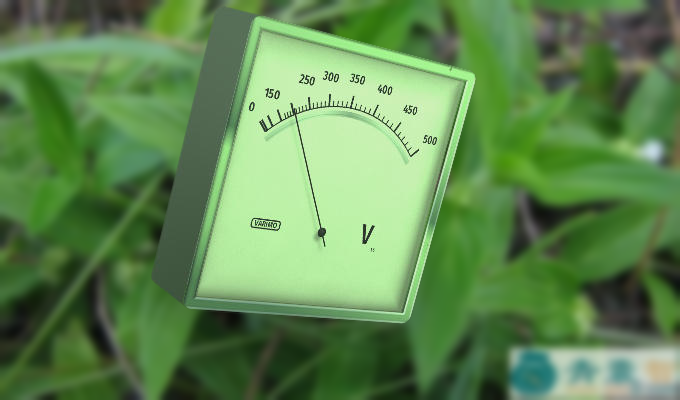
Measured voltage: 200; V
